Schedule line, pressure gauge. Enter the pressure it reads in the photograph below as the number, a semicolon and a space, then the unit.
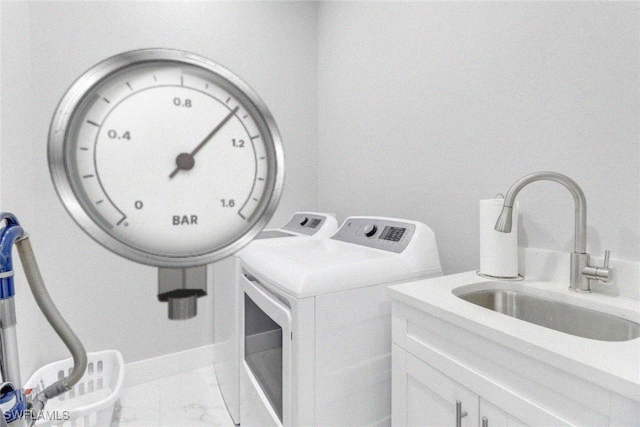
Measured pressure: 1.05; bar
